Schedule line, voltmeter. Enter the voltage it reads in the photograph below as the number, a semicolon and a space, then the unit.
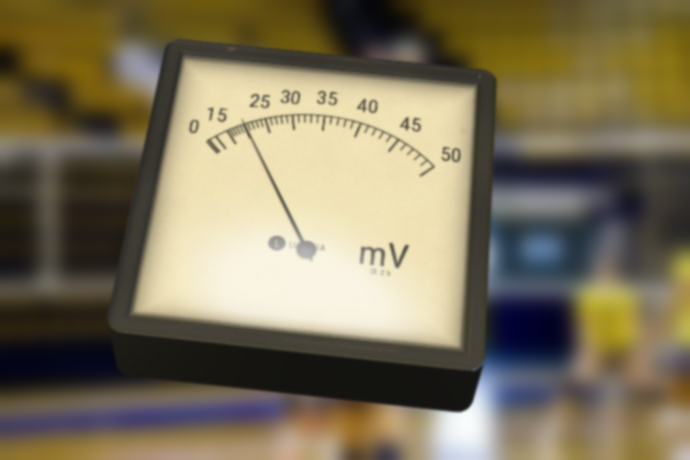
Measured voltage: 20; mV
